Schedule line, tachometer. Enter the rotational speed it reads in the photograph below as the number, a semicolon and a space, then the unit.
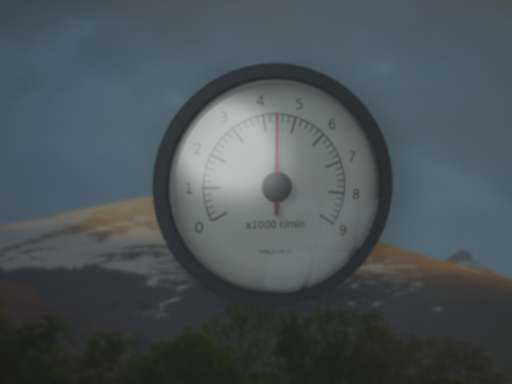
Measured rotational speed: 4400; rpm
